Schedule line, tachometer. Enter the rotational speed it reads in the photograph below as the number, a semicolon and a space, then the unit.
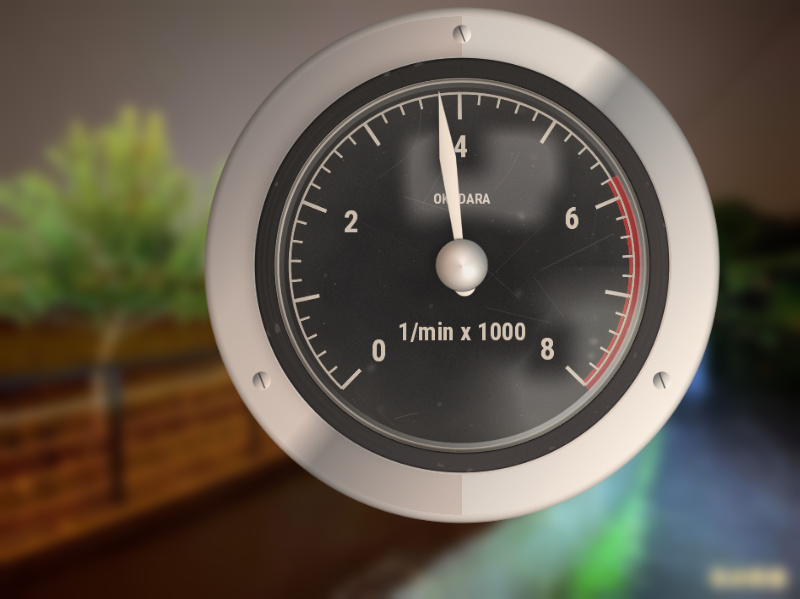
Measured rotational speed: 3800; rpm
